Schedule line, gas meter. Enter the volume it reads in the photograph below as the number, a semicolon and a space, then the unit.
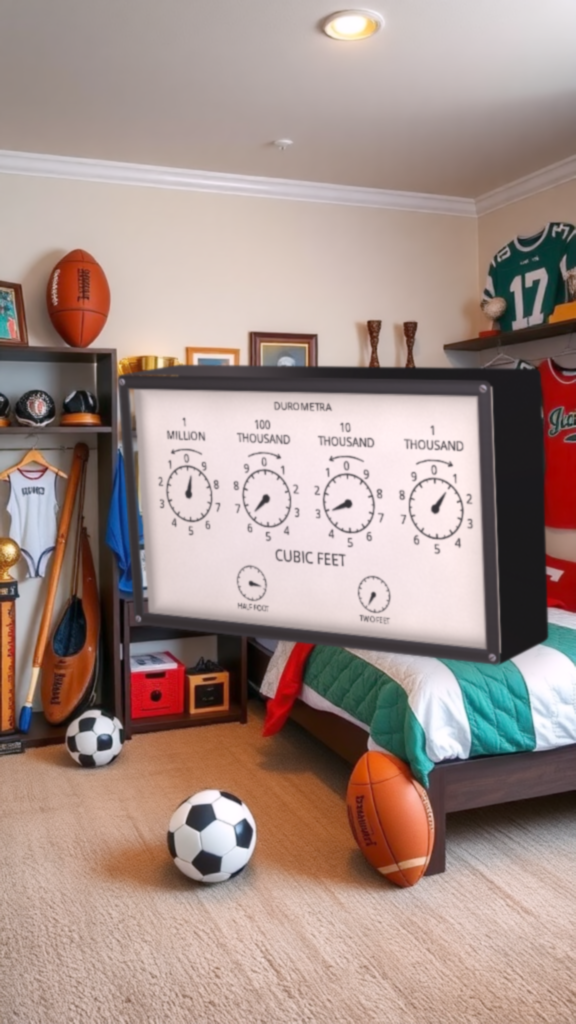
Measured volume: 963100; ft³
